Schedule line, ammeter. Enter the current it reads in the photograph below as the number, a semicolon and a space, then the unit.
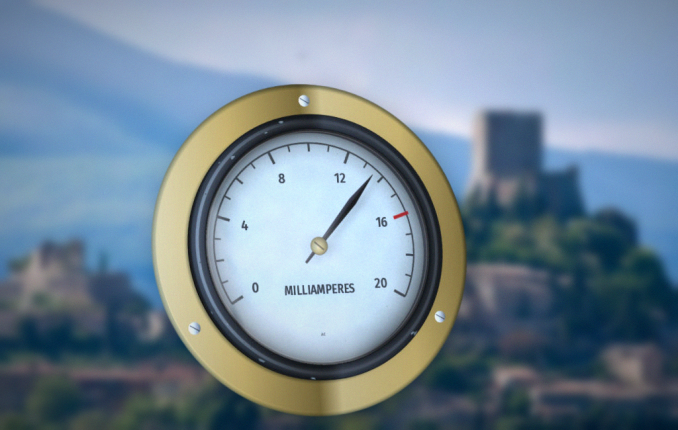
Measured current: 13.5; mA
